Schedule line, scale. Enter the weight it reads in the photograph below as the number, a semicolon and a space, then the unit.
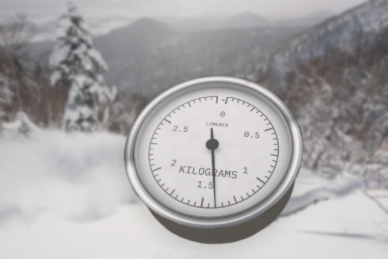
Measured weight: 1.4; kg
